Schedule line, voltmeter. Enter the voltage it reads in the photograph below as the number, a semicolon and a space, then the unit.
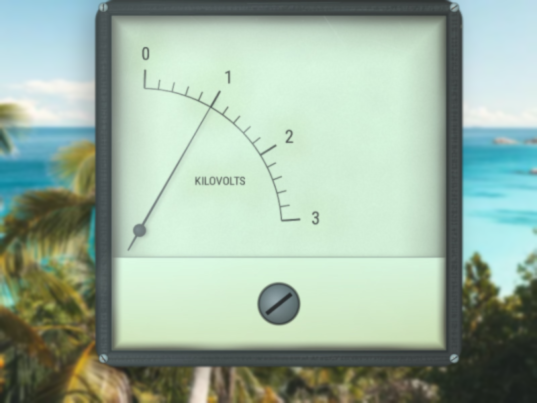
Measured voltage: 1; kV
